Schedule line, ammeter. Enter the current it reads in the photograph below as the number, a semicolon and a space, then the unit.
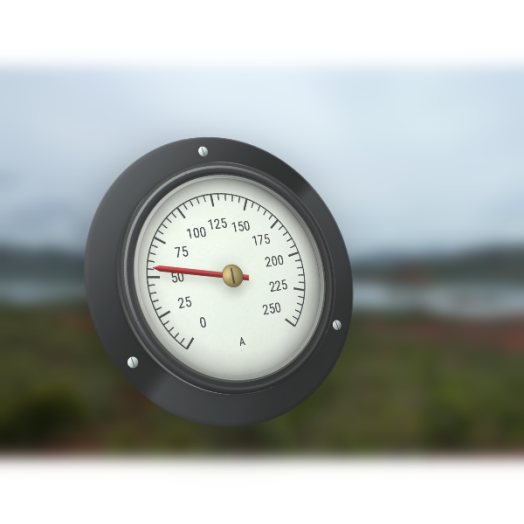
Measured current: 55; A
